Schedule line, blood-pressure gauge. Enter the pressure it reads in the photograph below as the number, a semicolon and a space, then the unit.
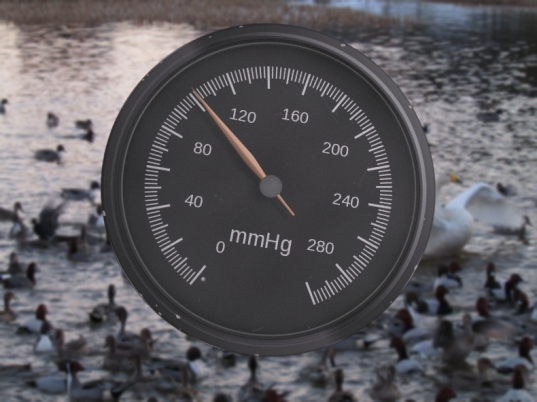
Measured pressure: 102; mmHg
